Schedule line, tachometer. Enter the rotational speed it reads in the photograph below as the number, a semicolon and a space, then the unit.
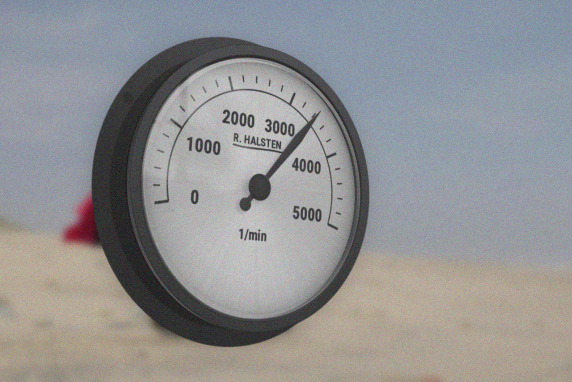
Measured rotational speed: 3400; rpm
